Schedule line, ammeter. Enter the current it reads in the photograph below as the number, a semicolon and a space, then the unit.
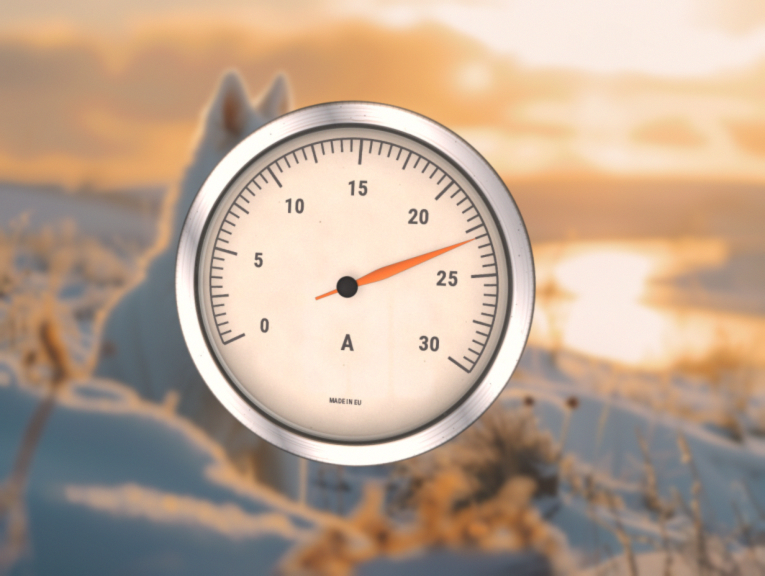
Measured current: 23; A
